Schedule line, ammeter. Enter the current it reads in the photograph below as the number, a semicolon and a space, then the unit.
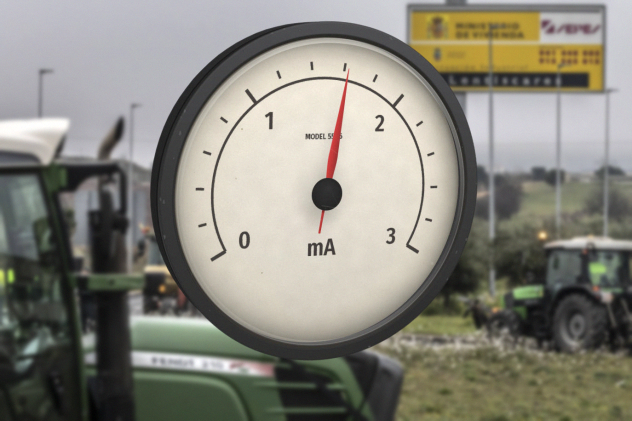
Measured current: 1.6; mA
